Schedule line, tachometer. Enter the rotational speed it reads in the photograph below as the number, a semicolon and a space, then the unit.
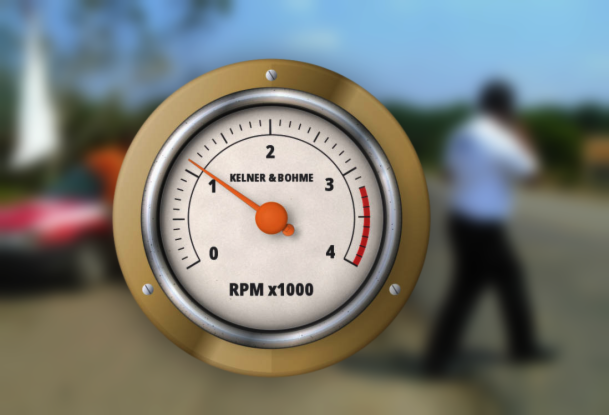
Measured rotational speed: 1100; rpm
